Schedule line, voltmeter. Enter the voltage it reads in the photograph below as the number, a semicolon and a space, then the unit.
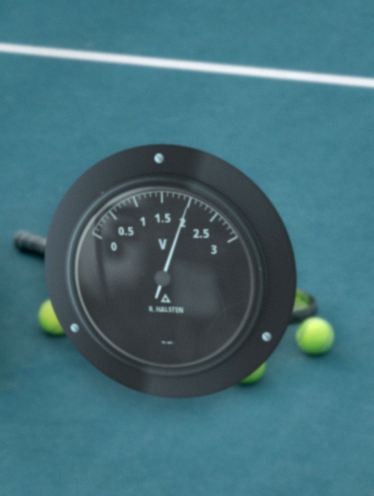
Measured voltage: 2; V
